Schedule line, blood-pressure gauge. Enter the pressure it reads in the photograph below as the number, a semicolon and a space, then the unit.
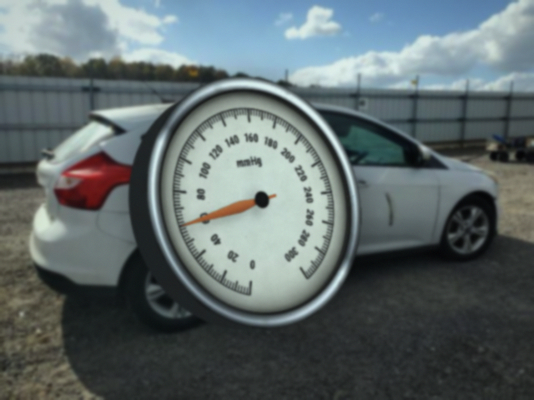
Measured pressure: 60; mmHg
